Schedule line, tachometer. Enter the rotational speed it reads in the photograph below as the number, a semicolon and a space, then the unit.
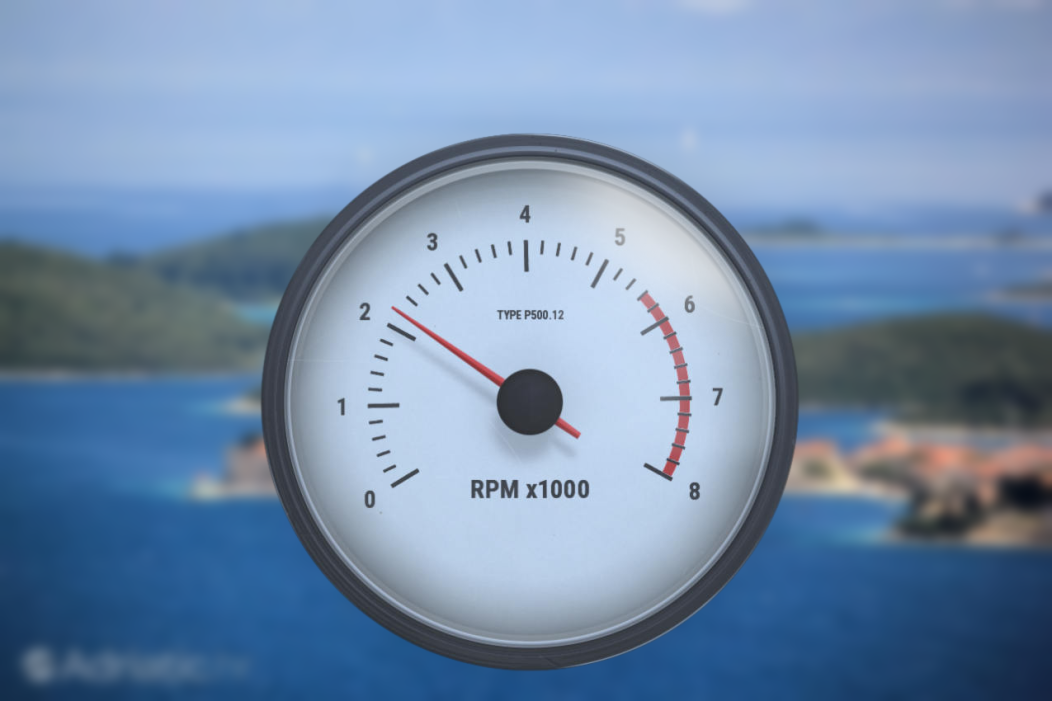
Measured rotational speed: 2200; rpm
